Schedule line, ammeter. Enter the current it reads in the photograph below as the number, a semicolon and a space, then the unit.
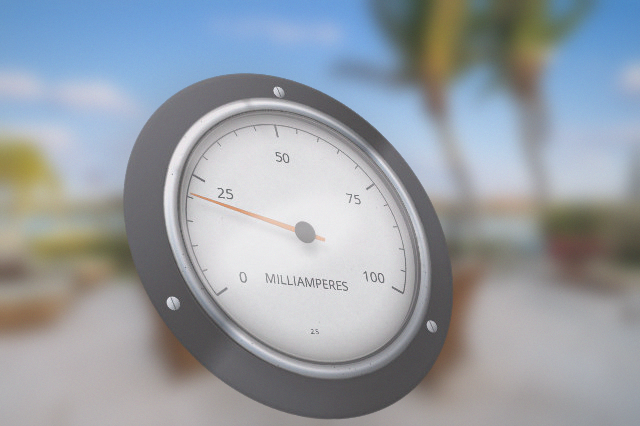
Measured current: 20; mA
